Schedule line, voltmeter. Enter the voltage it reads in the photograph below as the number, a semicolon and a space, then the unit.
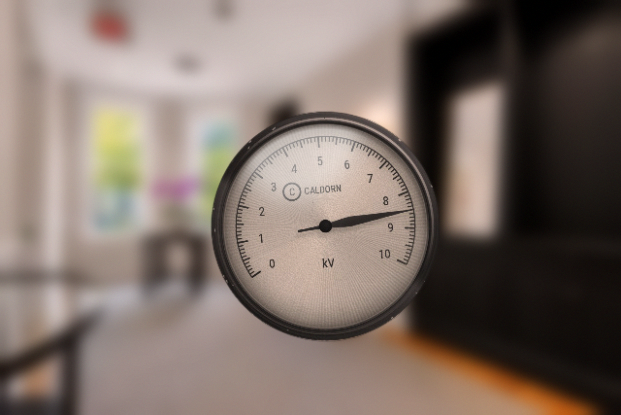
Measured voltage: 8.5; kV
